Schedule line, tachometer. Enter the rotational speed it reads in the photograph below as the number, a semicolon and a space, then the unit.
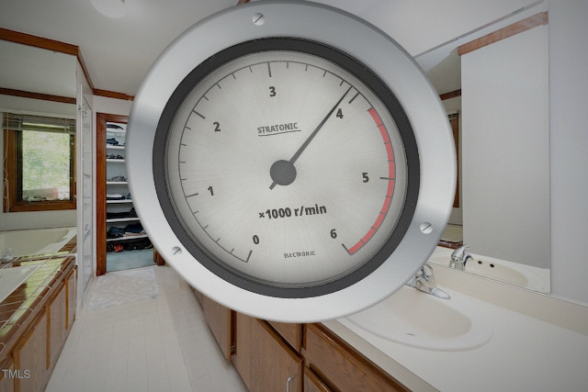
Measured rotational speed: 3900; rpm
